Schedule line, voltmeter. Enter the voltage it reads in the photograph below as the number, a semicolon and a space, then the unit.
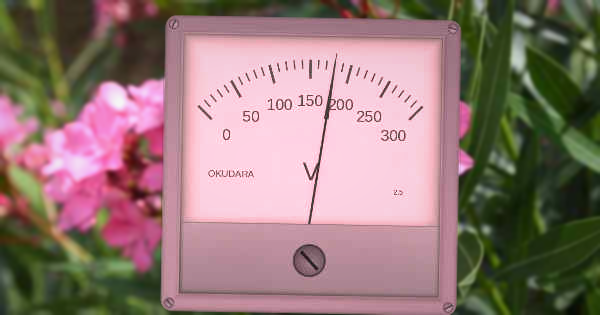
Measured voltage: 180; V
